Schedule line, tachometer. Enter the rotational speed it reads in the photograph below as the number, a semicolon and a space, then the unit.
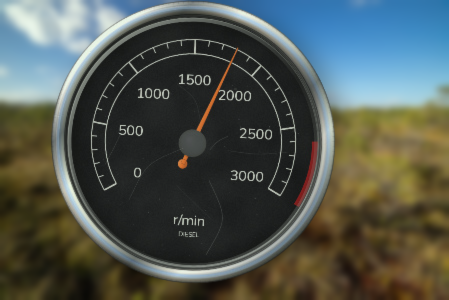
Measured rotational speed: 1800; rpm
